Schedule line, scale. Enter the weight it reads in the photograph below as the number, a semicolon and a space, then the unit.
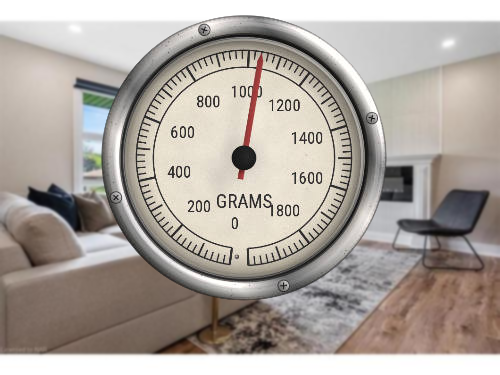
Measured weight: 1040; g
